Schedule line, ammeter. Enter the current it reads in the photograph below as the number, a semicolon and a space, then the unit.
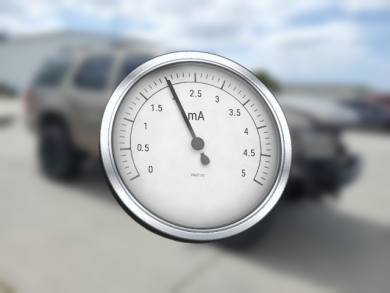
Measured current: 2; mA
